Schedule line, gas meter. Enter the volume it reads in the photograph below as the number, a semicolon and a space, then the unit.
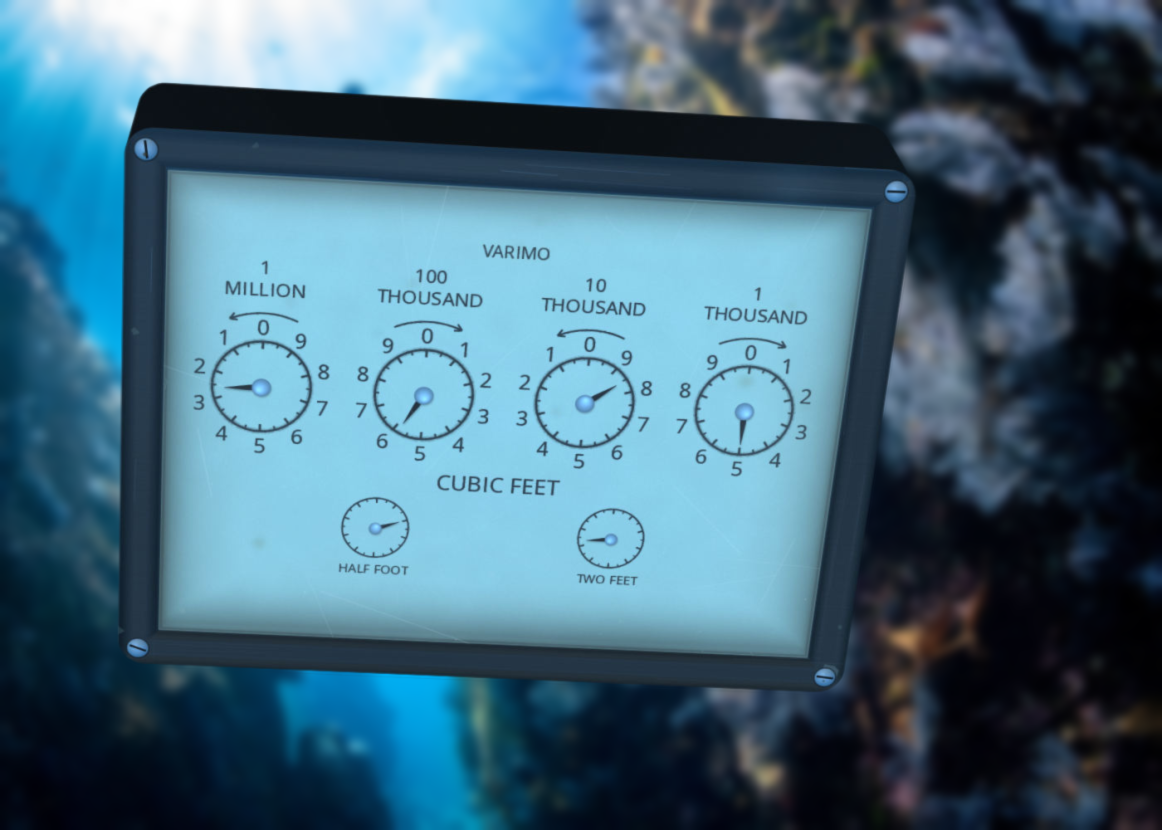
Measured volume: 258500; ft³
